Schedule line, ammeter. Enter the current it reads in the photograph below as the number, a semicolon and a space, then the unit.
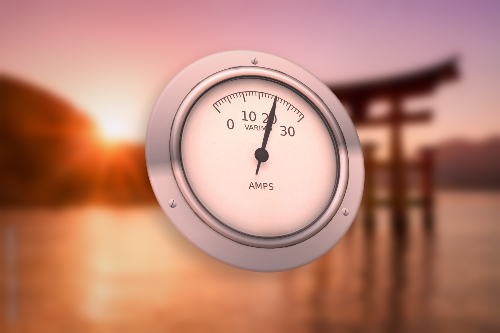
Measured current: 20; A
